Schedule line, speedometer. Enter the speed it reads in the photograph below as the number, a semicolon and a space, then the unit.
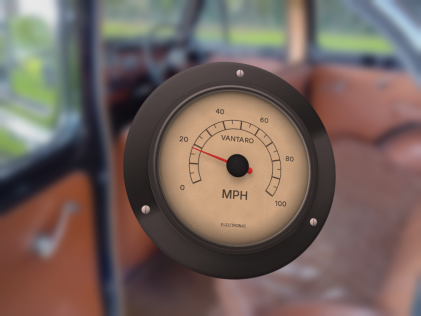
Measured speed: 17.5; mph
